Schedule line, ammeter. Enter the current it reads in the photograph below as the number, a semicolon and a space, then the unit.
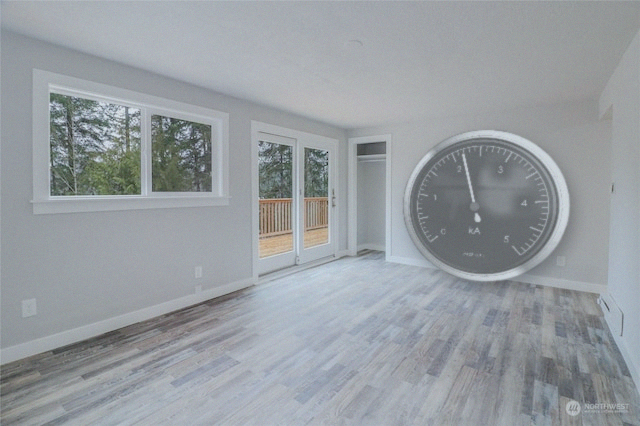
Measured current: 2.2; kA
